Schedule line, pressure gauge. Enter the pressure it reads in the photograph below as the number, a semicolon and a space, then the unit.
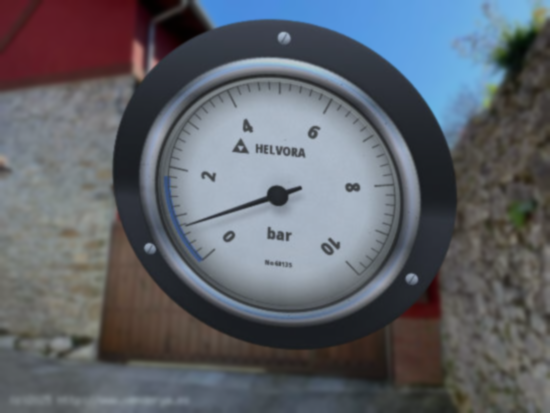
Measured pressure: 0.8; bar
